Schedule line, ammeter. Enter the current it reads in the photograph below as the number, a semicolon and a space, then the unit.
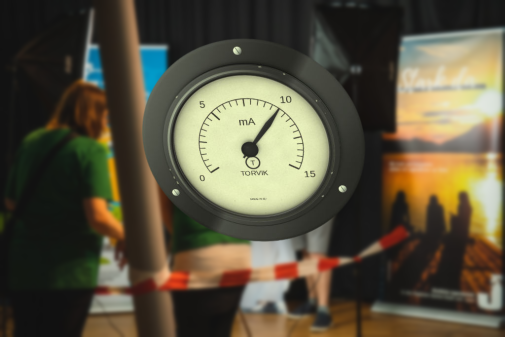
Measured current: 10; mA
